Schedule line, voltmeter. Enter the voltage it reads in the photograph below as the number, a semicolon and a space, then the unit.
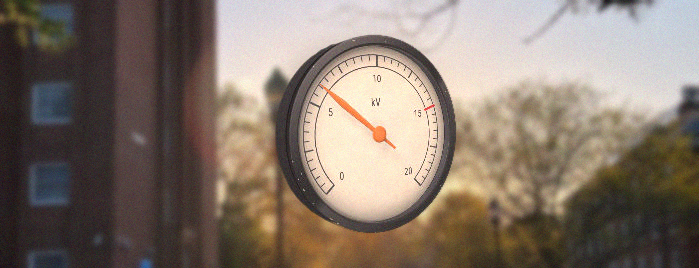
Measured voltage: 6; kV
